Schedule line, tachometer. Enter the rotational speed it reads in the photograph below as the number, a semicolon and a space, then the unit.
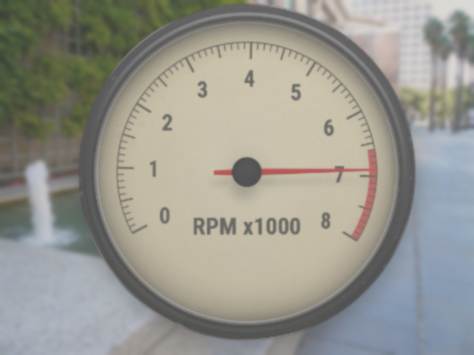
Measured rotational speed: 6900; rpm
